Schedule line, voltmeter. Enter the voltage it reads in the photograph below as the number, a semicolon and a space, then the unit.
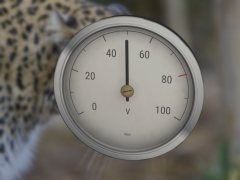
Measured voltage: 50; V
